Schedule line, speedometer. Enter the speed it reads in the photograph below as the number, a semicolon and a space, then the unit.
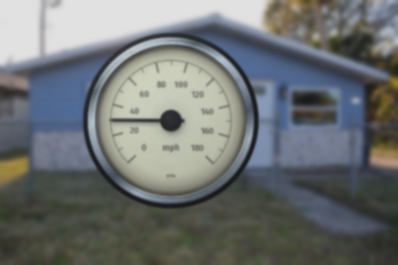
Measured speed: 30; mph
